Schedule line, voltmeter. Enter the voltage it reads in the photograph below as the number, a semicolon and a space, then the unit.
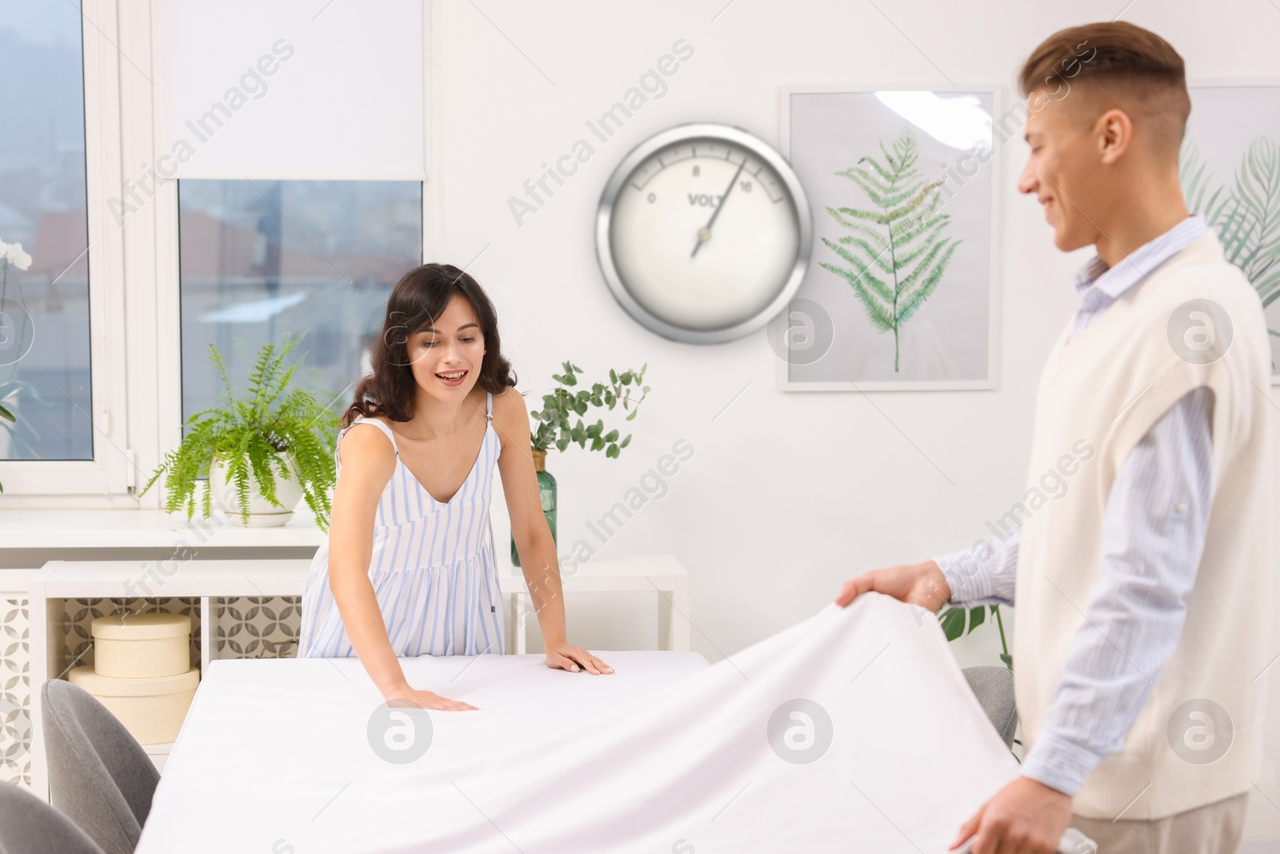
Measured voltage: 14; V
